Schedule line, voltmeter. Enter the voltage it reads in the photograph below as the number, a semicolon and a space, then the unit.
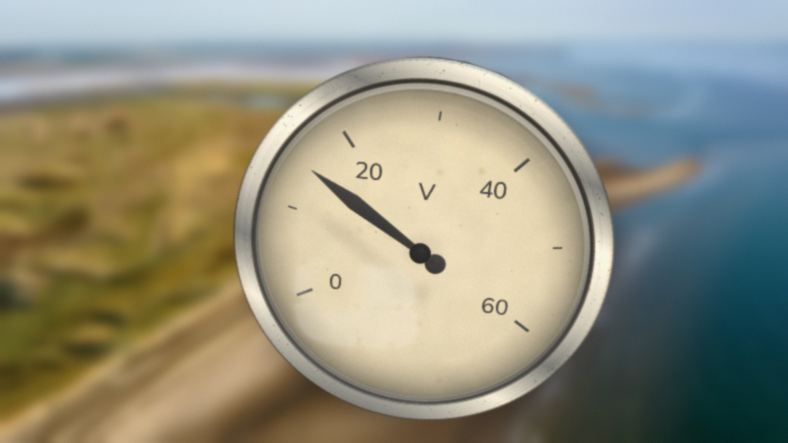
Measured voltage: 15; V
